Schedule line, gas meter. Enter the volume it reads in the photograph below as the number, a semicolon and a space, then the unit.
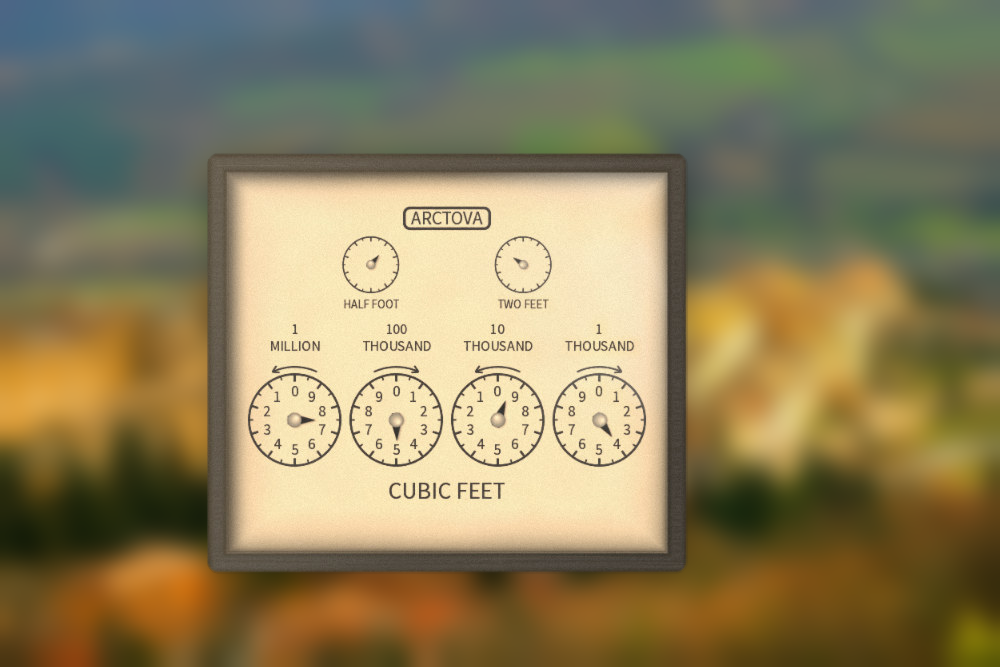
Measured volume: 749400; ft³
